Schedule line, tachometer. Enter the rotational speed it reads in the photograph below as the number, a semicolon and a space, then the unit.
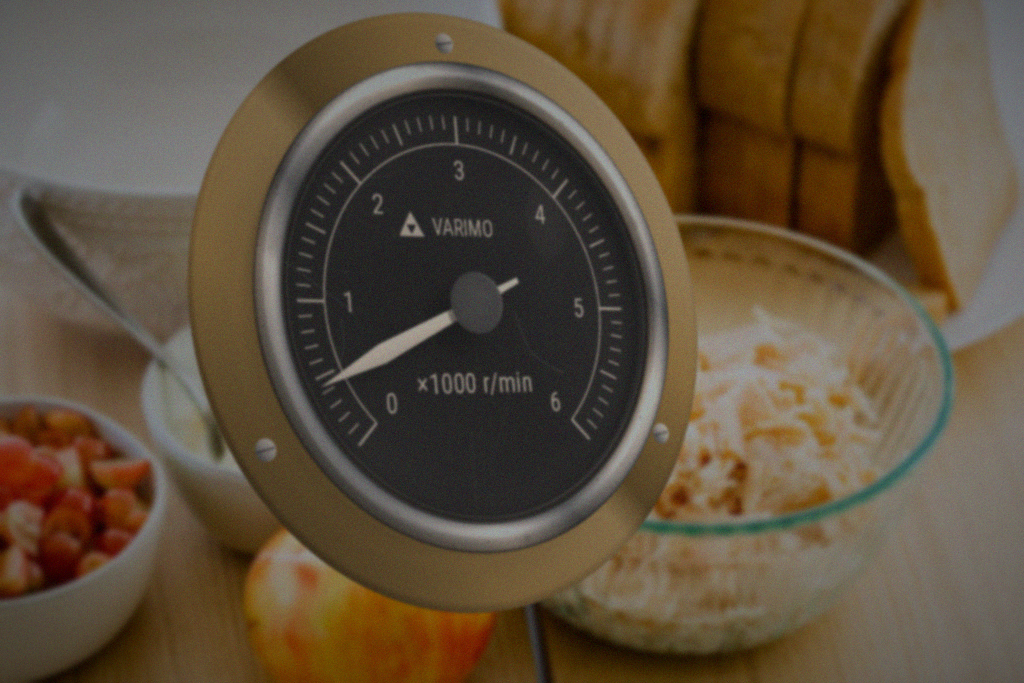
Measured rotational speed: 450; rpm
